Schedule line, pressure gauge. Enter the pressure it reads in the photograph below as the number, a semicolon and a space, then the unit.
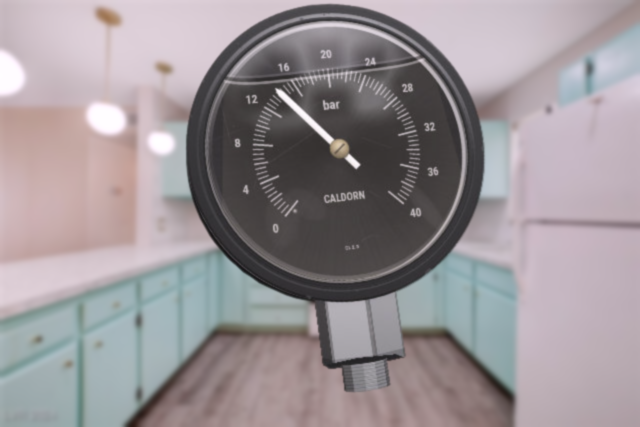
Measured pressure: 14; bar
